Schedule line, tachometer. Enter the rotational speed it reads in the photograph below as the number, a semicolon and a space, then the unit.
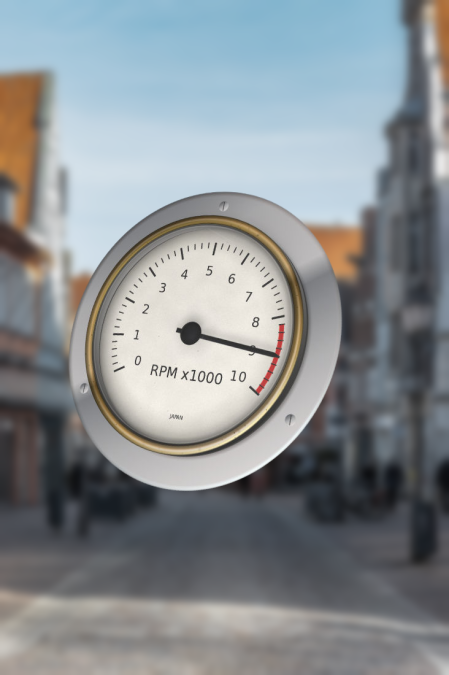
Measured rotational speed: 9000; rpm
